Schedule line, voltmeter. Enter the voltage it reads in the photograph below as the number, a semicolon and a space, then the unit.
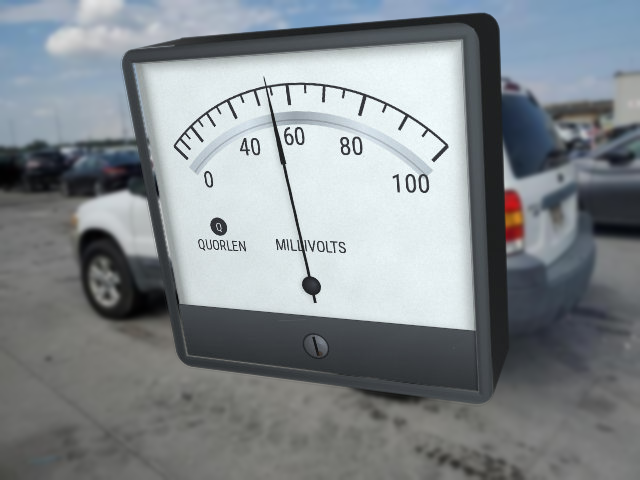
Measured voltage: 55; mV
